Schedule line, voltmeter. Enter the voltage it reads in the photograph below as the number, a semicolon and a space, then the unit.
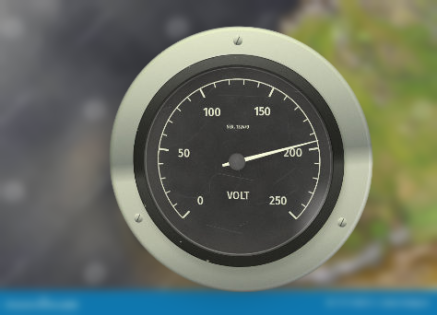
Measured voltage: 195; V
